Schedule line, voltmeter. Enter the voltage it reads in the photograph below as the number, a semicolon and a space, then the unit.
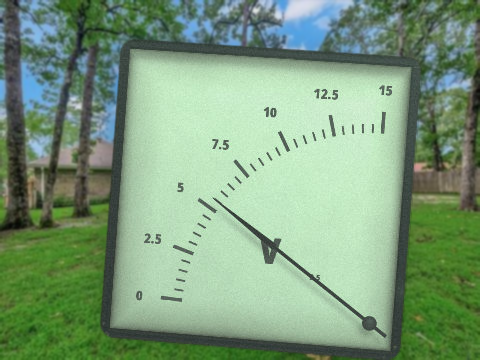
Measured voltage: 5.5; V
